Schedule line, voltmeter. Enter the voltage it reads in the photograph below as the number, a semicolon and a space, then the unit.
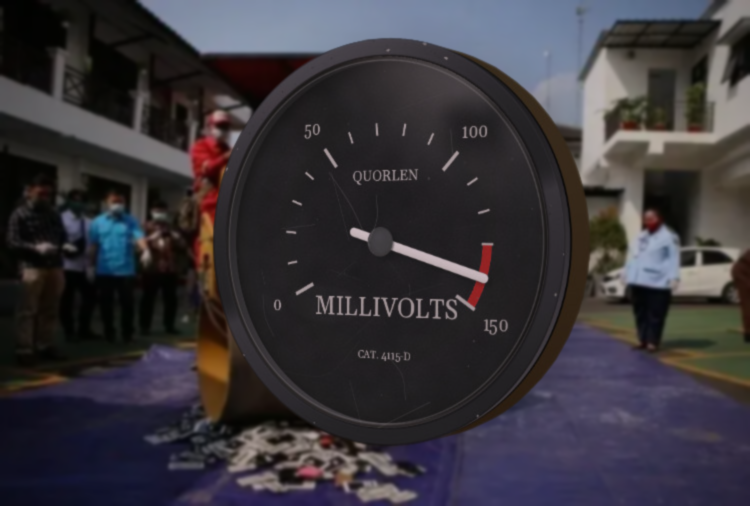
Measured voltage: 140; mV
